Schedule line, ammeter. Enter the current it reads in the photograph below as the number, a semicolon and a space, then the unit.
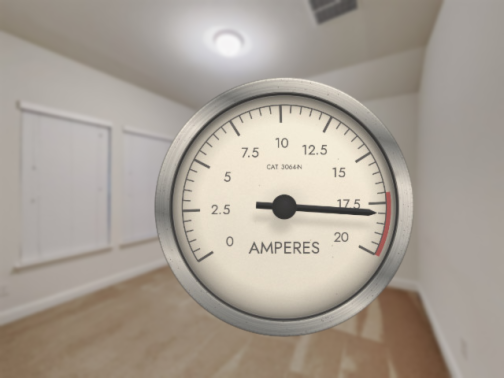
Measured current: 18; A
